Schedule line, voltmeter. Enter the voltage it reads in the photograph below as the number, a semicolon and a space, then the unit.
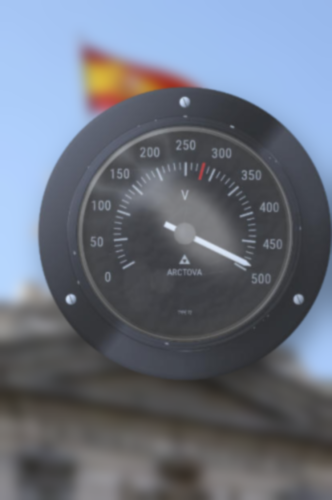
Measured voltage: 490; V
